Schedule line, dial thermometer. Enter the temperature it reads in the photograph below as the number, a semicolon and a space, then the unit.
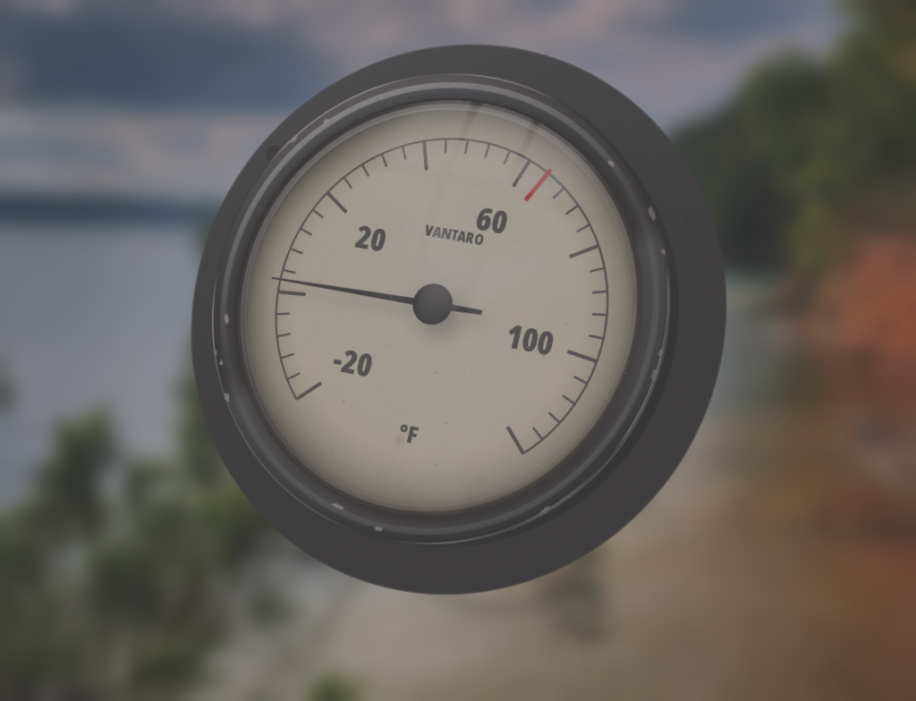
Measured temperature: 2; °F
